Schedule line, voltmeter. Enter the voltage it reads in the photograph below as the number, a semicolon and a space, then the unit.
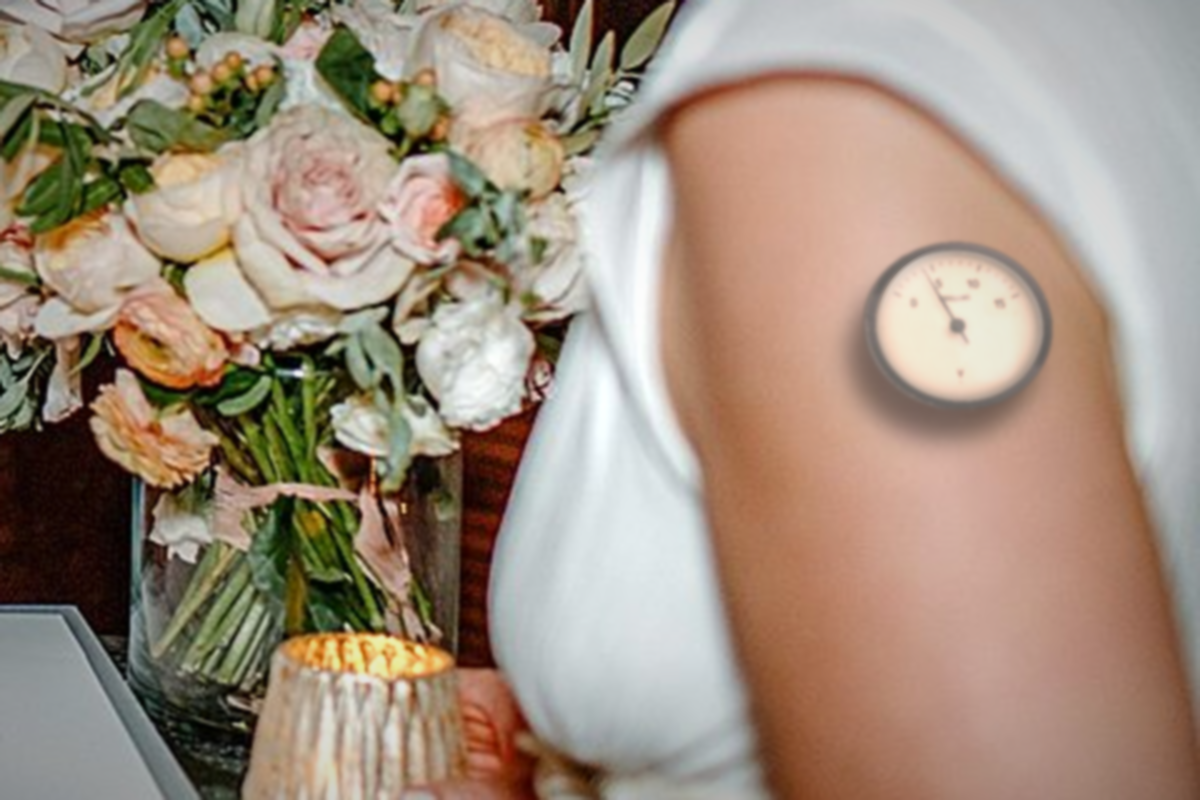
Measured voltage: 4; V
